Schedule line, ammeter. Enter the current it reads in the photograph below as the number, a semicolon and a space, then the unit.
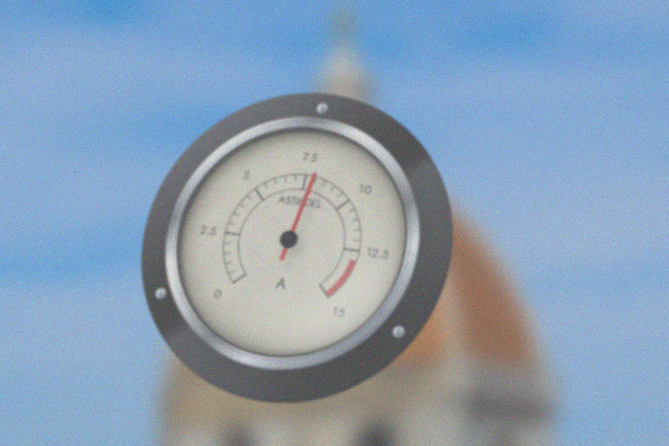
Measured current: 8; A
